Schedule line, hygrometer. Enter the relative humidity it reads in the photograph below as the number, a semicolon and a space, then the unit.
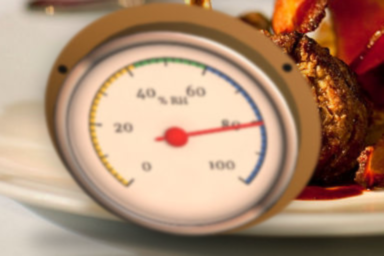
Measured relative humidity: 80; %
